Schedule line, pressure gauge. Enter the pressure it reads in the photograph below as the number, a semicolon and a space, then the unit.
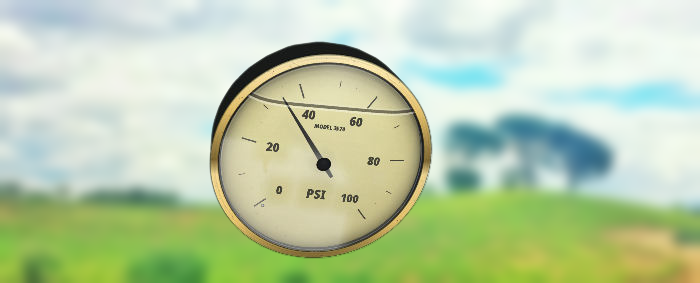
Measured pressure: 35; psi
